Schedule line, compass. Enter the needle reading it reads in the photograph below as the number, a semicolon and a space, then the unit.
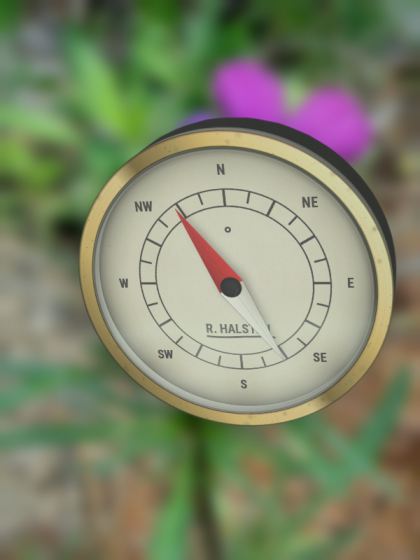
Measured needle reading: 330; °
